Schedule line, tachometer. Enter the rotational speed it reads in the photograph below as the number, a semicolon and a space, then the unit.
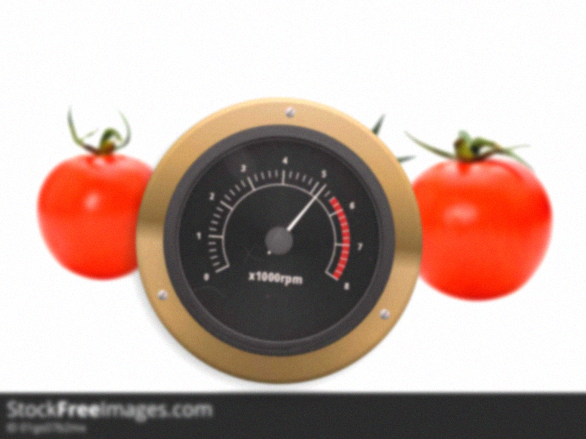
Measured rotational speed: 5200; rpm
